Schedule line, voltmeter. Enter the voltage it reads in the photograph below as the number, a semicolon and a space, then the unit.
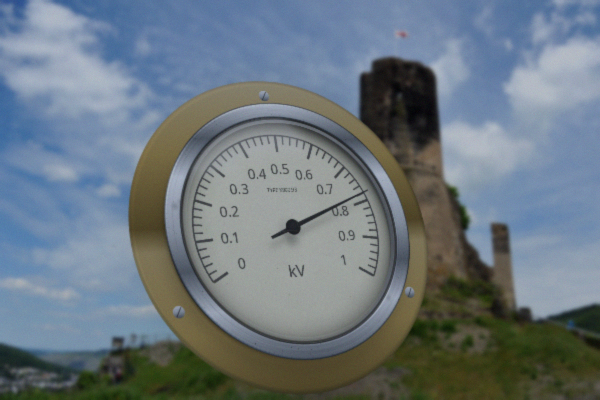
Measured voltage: 0.78; kV
